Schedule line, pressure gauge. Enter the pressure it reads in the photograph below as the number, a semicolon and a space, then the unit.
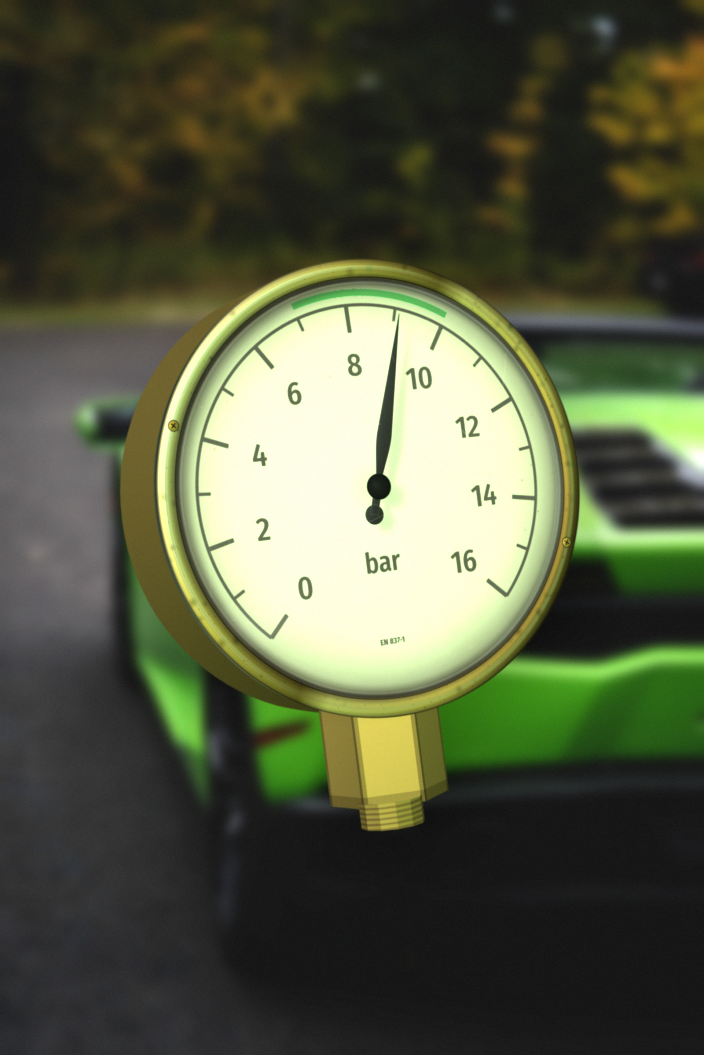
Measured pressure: 9; bar
